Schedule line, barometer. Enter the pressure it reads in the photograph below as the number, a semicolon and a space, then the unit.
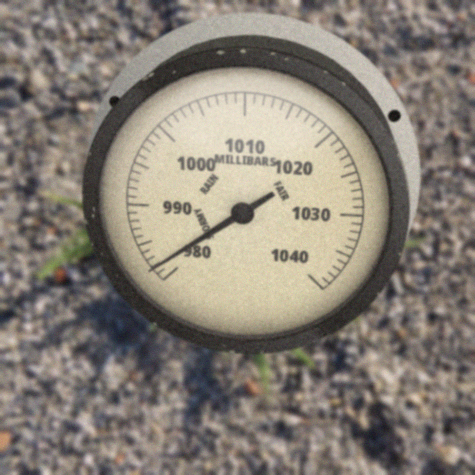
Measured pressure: 982; mbar
